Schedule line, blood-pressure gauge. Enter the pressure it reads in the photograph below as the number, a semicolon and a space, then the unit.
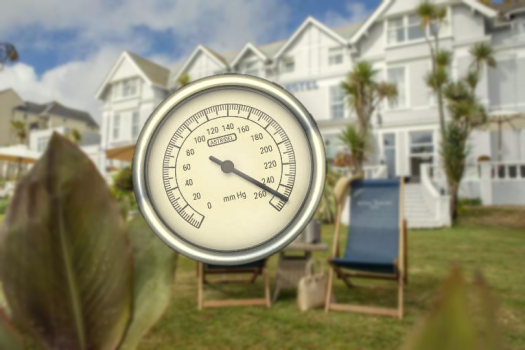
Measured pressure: 250; mmHg
